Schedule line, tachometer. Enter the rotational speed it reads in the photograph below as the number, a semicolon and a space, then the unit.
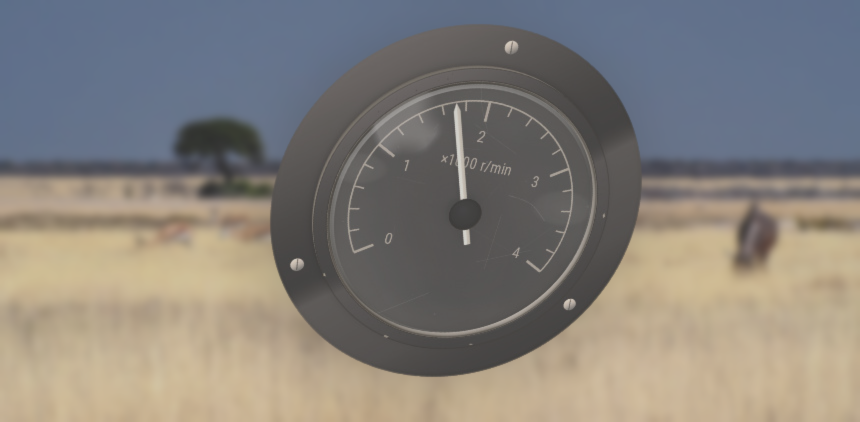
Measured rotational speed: 1700; rpm
